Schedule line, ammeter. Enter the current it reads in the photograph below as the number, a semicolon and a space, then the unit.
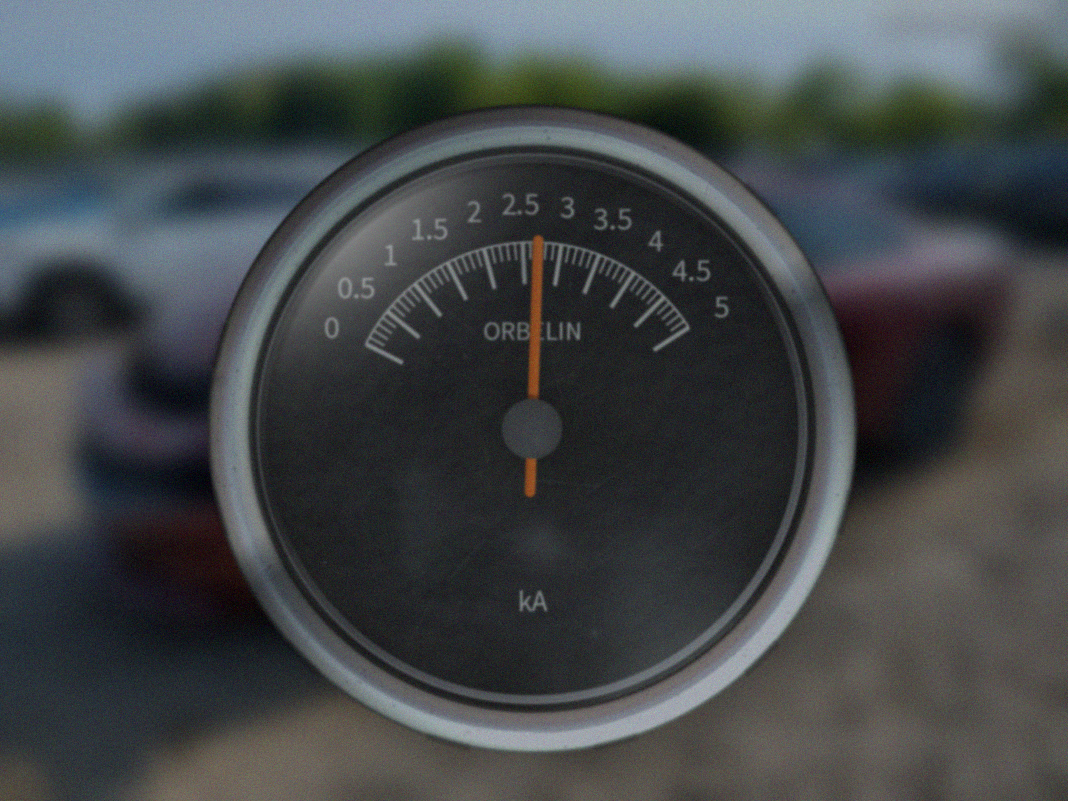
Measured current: 2.7; kA
